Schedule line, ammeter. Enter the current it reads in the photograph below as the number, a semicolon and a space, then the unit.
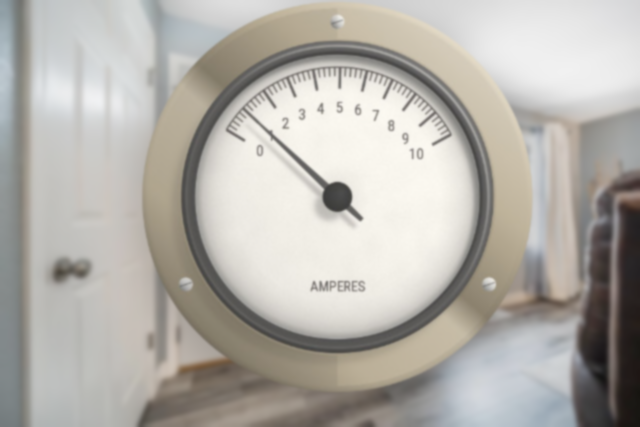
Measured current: 1; A
